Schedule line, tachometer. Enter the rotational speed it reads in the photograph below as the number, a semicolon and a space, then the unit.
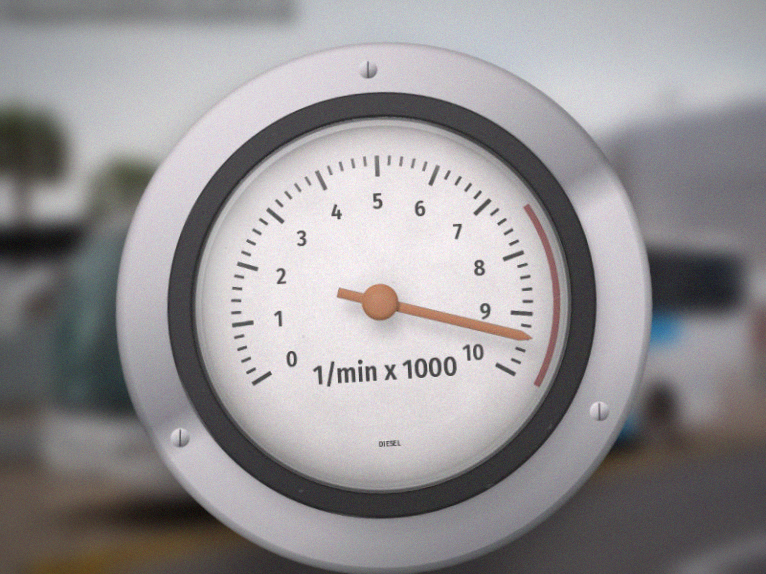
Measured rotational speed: 9400; rpm
